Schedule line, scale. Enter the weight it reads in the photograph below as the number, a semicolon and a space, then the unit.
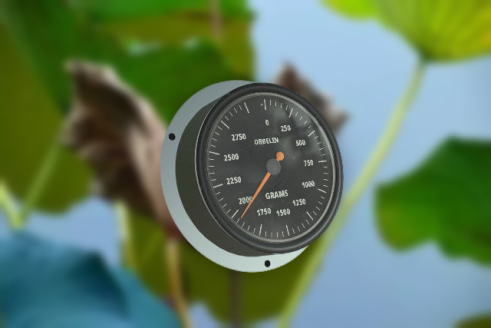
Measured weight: 1950; g
